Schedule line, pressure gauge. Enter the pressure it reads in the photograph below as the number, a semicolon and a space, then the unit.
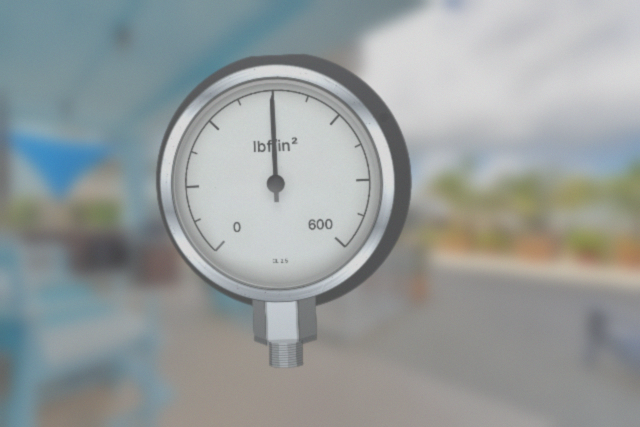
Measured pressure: 300; psi
